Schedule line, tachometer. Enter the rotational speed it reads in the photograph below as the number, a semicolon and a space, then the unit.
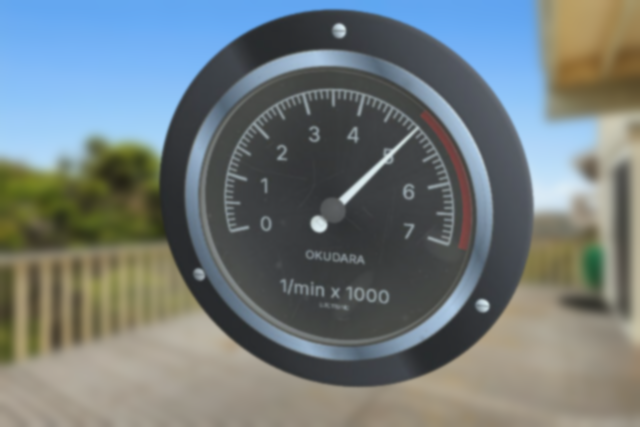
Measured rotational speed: 5000; rpm
